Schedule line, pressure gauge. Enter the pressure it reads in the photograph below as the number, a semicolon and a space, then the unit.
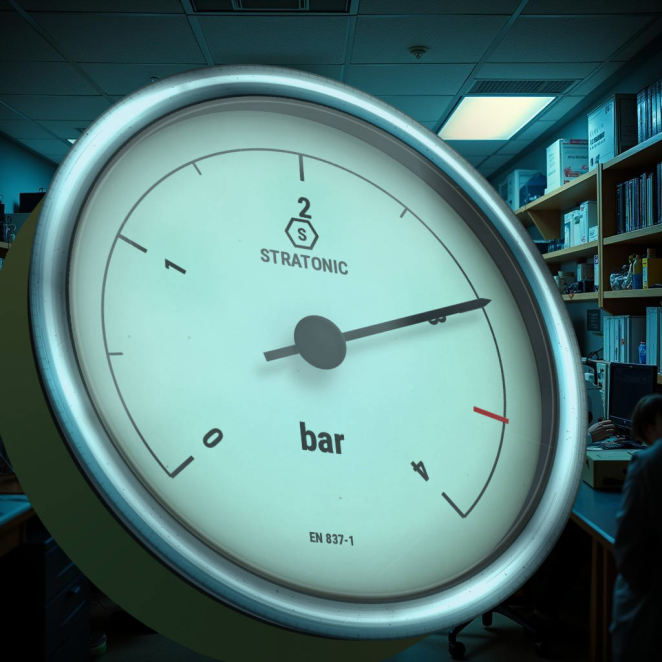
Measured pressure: 3; bar
